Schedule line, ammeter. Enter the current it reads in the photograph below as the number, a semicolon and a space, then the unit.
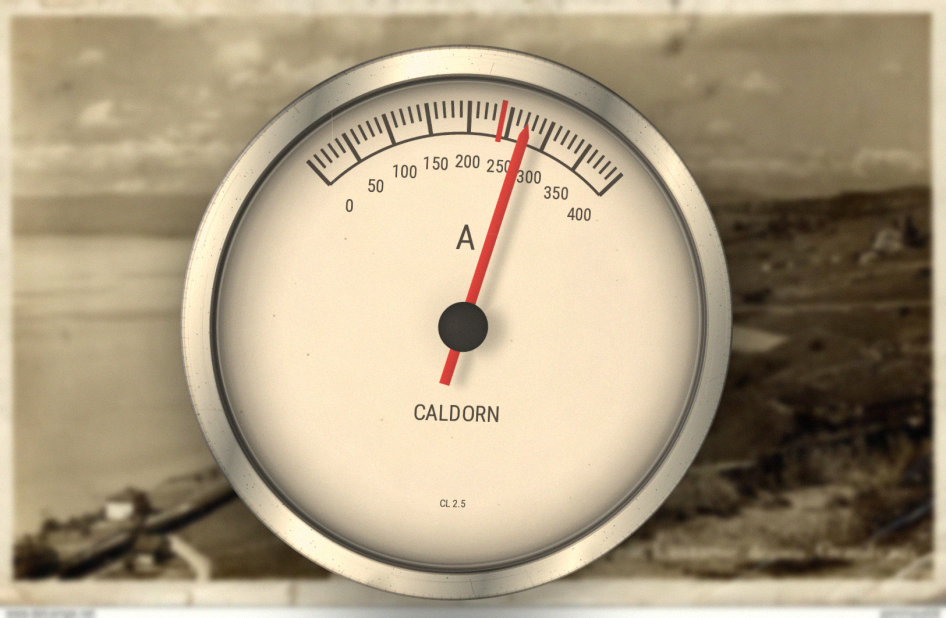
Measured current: 270; A
